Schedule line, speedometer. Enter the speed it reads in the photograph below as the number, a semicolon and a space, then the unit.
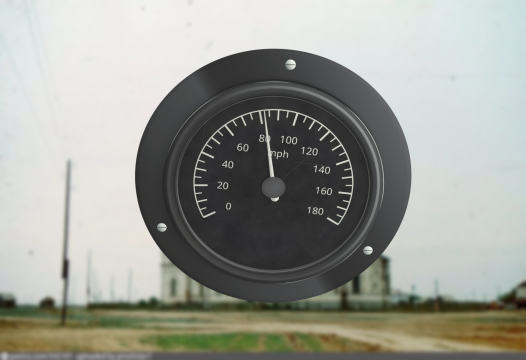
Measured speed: 82.5; mph
